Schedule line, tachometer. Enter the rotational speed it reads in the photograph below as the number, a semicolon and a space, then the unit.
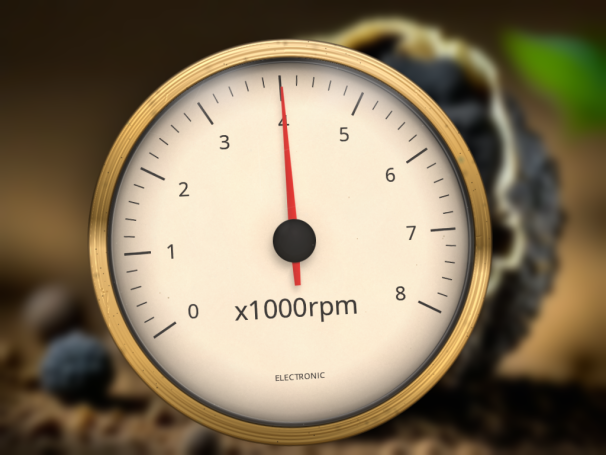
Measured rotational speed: 4000; rpm
